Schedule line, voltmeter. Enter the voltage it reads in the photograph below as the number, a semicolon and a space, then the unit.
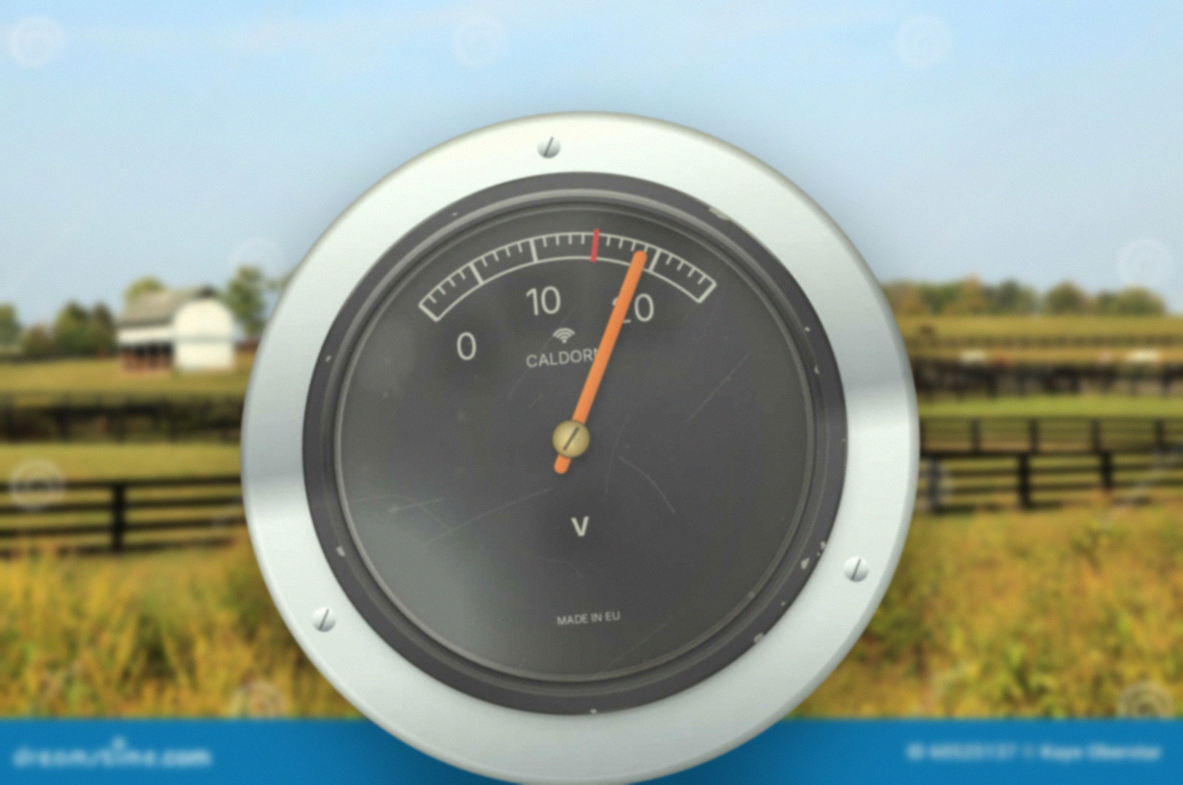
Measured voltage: 19; V
